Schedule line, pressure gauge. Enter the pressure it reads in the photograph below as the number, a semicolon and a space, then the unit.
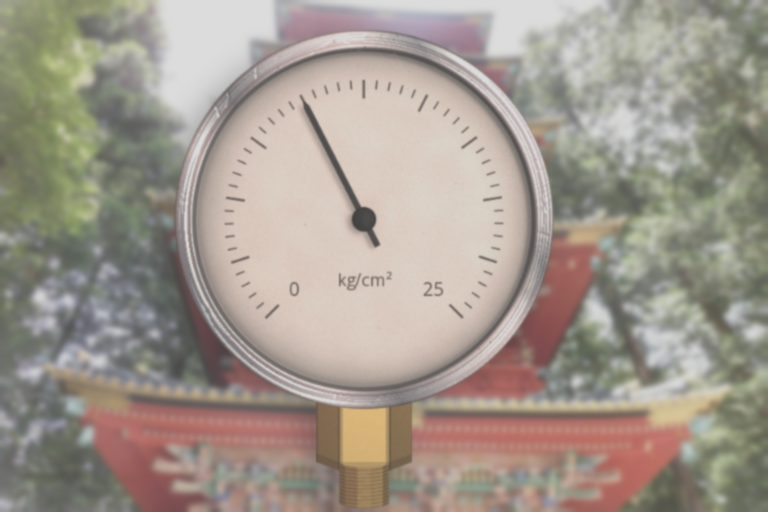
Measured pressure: 10; kg/cm²
